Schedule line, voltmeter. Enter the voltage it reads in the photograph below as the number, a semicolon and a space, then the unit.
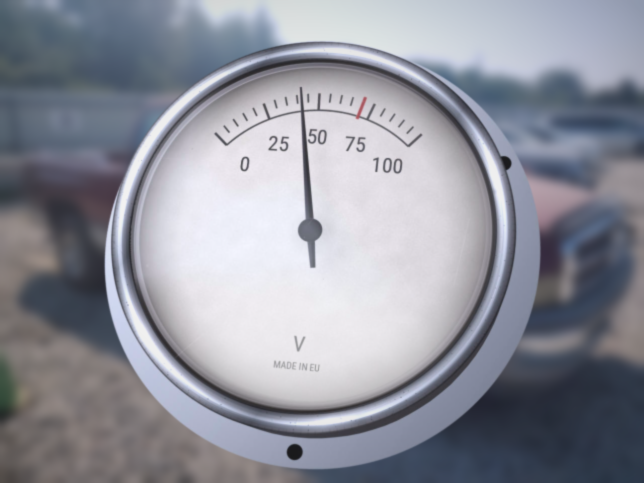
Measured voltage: 42.5; V
